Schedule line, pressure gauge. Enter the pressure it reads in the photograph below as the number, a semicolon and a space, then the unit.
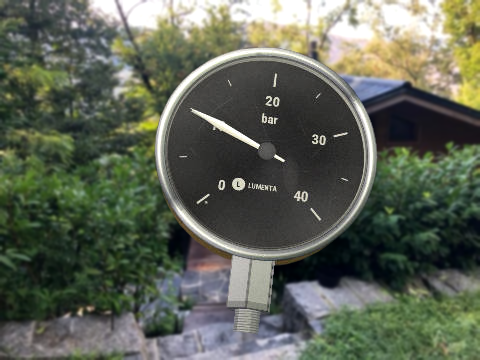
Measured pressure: 10; bar
